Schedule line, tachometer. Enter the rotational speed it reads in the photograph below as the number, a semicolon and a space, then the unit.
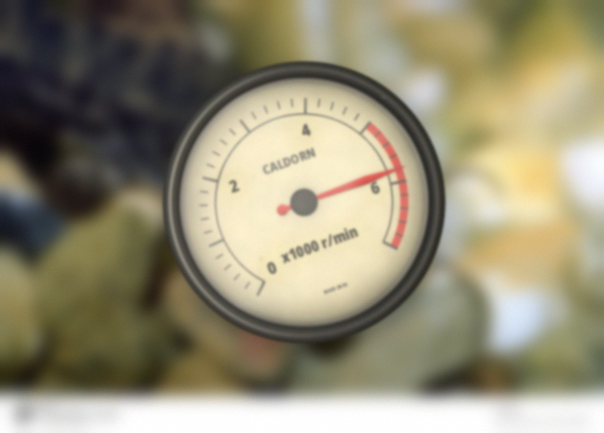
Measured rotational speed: 5800; rpm
